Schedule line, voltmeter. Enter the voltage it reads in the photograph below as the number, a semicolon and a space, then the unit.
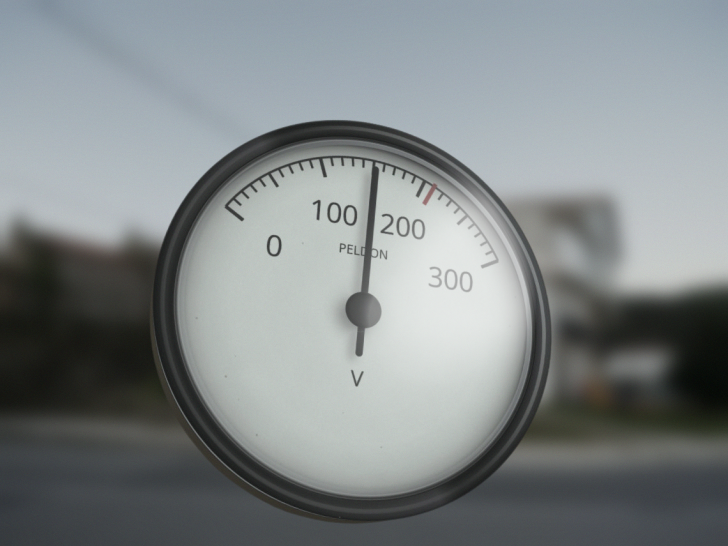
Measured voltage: 150; V
